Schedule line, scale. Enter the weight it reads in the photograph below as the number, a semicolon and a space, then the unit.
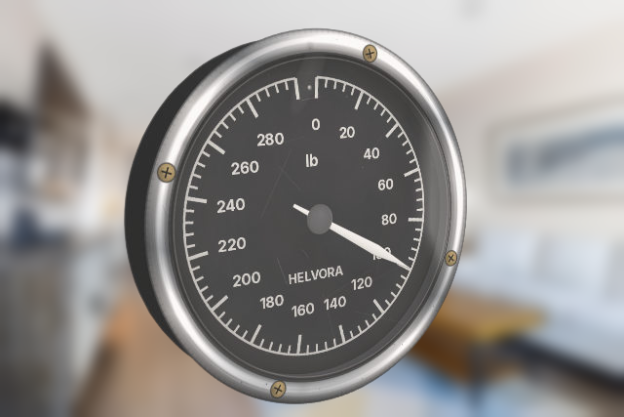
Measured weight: 100; lb
